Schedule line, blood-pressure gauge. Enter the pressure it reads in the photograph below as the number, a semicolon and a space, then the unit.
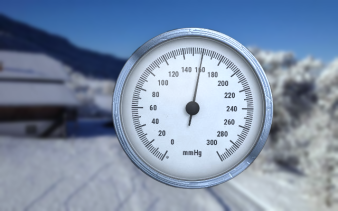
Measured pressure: 160; mmHg
